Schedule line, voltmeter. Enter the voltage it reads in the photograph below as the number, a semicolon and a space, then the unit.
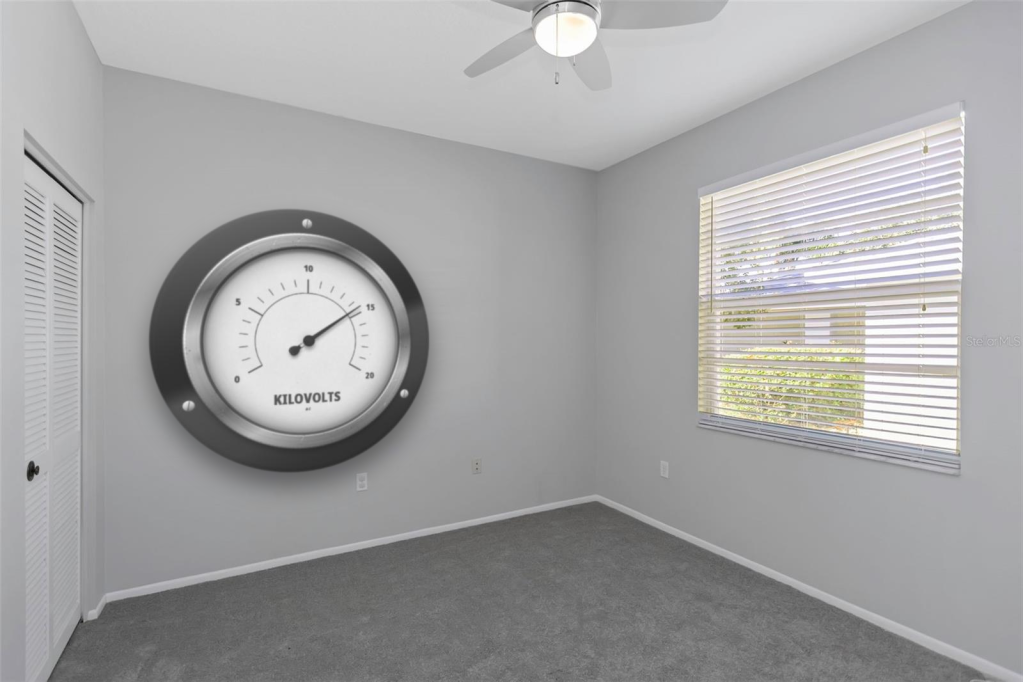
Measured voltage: 14.5; kV
